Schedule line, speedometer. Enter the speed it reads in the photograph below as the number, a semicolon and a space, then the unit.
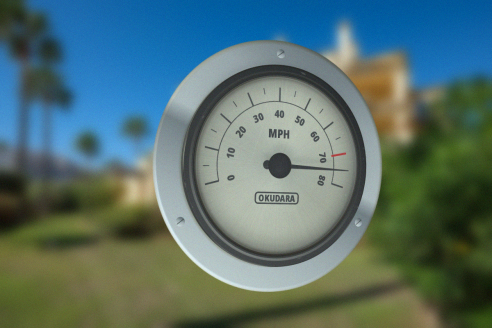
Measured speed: 75; mph
